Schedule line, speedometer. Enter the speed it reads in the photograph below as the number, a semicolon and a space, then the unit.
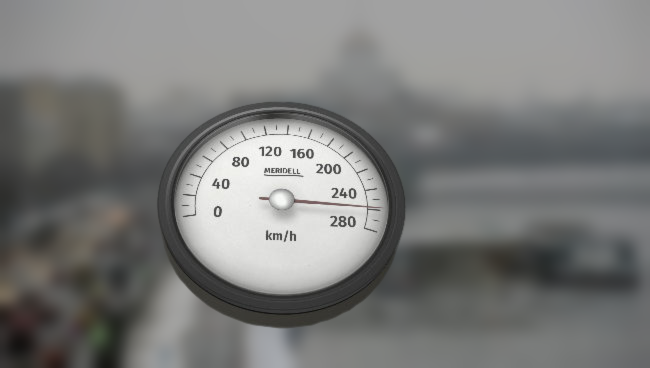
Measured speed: 260; km/h
